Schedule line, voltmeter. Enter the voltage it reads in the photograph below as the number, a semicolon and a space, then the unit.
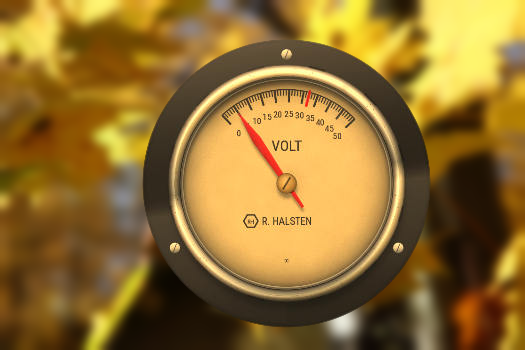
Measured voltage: 5; V
